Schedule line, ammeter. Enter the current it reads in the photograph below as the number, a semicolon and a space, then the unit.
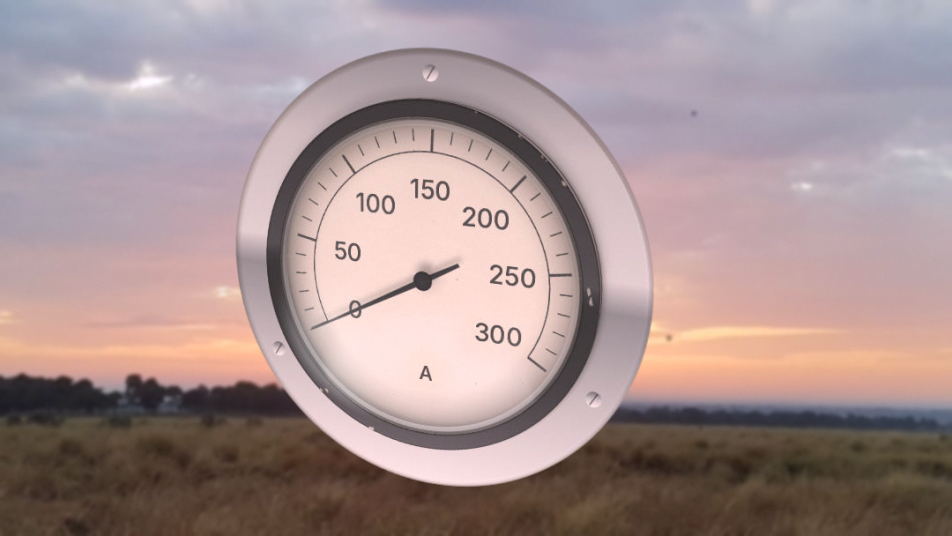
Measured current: 0; A
